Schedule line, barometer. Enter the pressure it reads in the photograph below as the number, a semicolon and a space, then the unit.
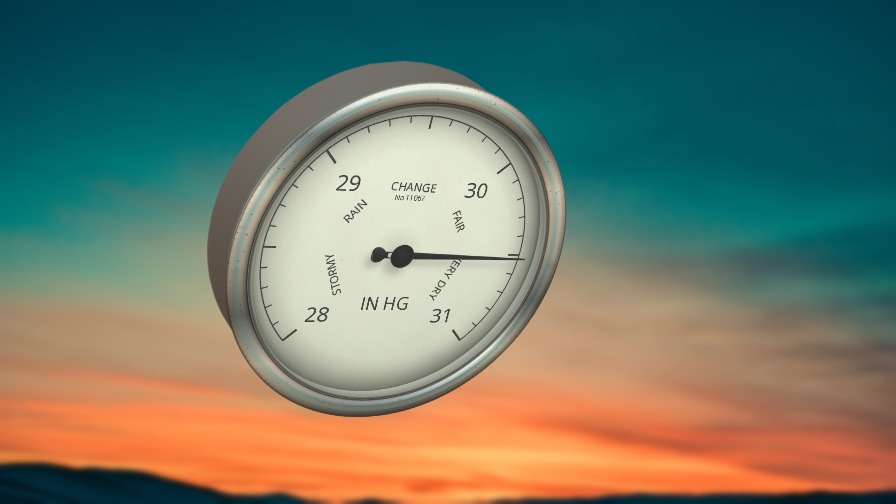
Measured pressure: 30.5; inHg
